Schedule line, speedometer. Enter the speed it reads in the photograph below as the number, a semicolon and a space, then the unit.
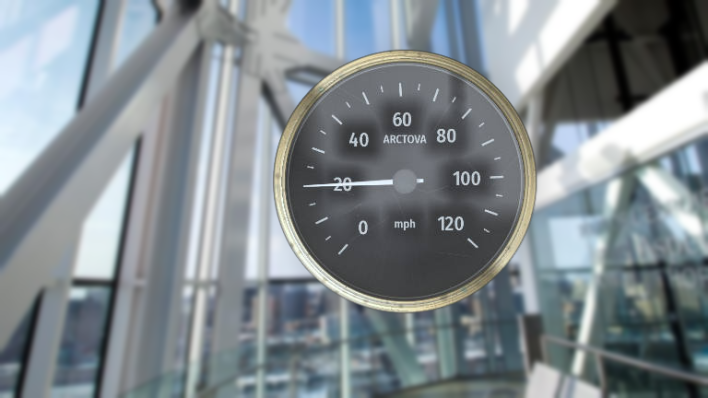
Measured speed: 20; mph
